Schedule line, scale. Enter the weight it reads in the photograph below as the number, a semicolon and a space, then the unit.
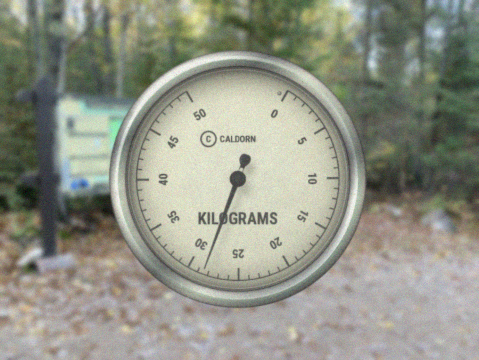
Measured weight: 28.5; kg
